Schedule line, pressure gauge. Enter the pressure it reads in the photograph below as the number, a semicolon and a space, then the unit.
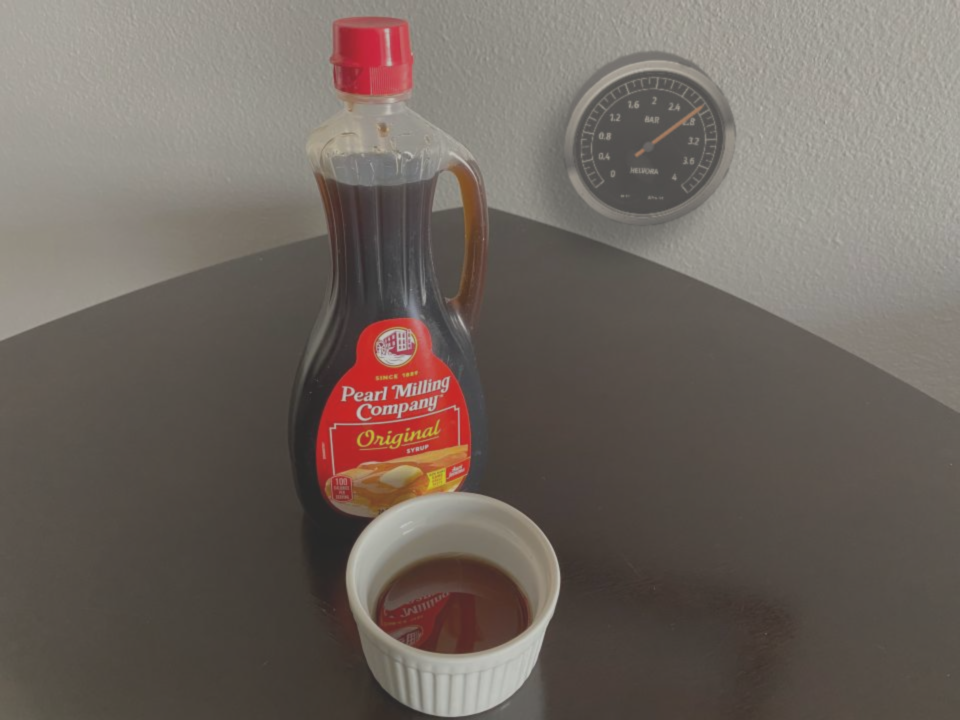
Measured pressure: 2.7; bar
